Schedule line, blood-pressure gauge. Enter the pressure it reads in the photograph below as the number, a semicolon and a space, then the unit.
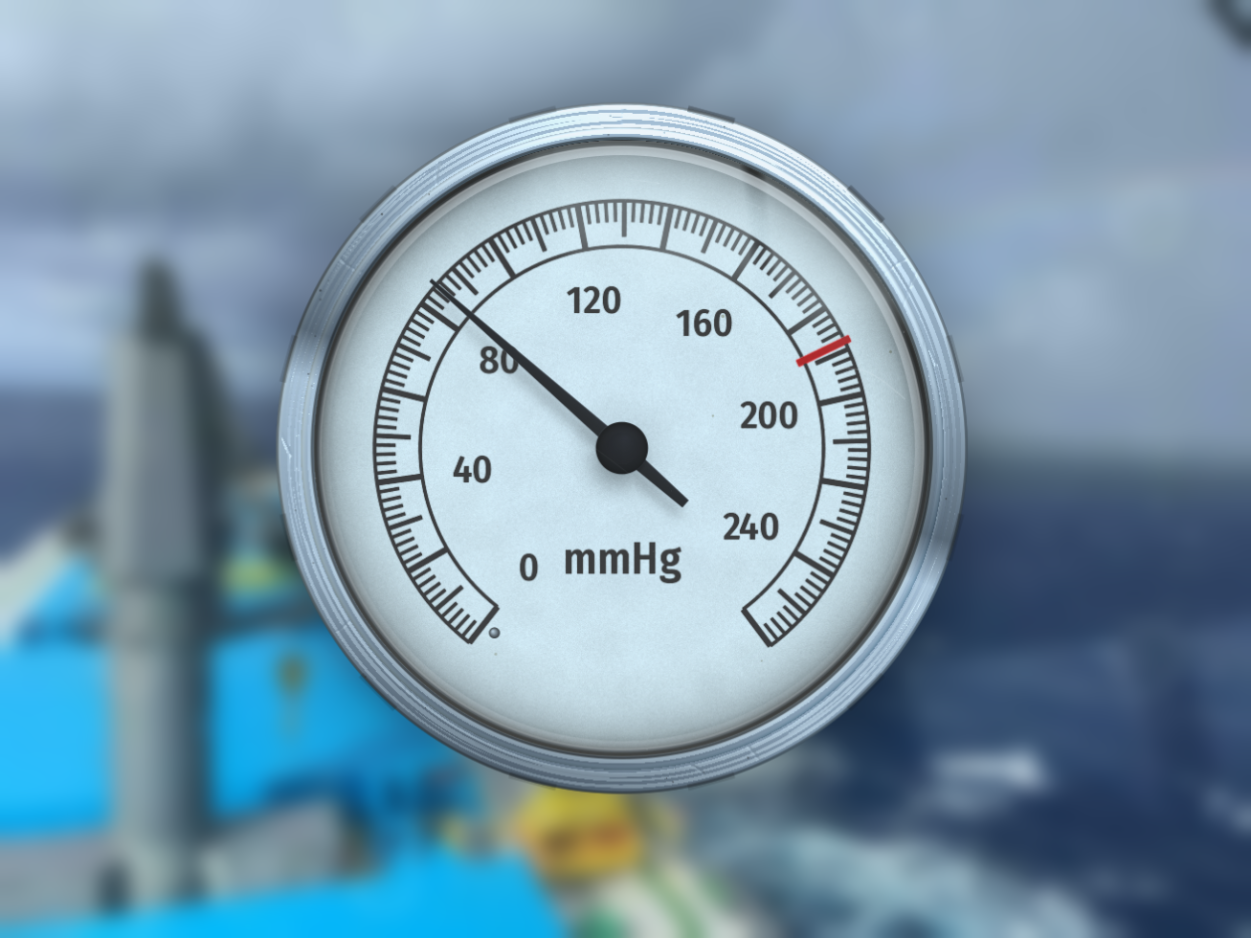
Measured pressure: 85; mmHg
